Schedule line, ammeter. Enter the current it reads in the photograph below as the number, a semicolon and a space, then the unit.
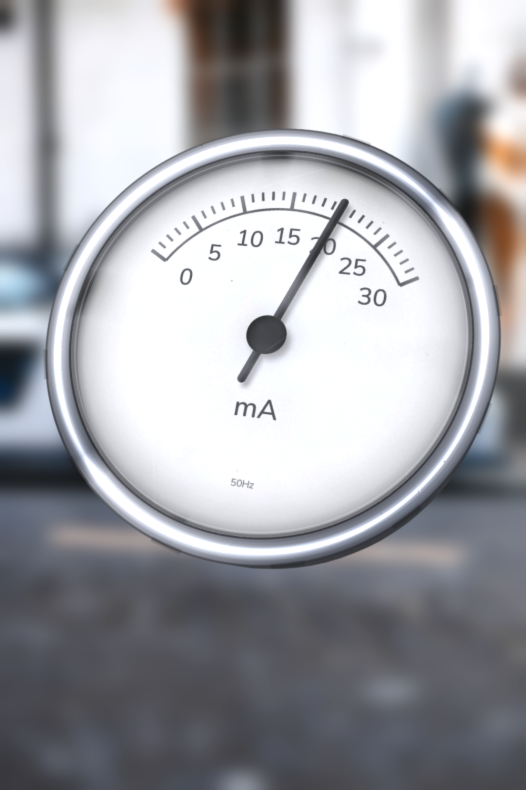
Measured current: 20; mA
